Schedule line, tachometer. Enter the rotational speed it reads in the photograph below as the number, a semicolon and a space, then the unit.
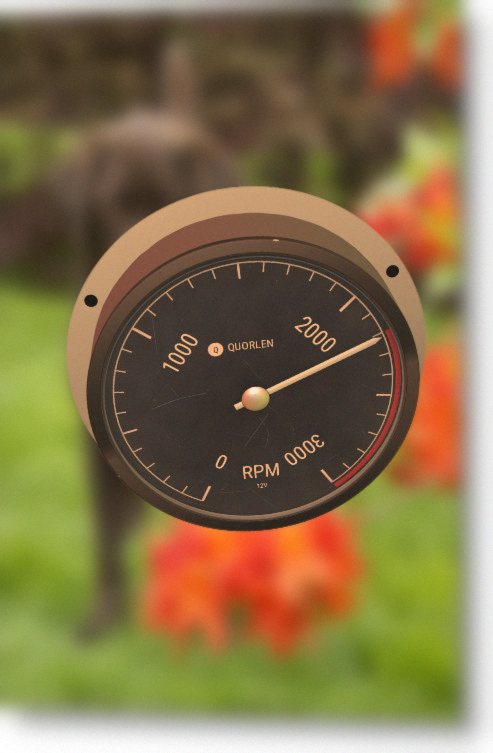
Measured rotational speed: 2200; rpm
